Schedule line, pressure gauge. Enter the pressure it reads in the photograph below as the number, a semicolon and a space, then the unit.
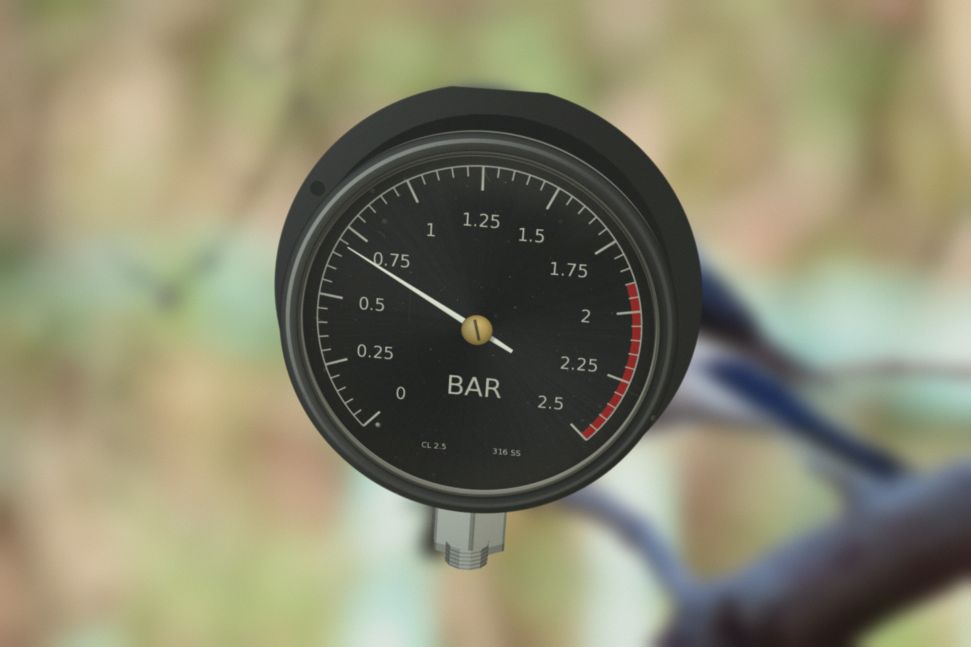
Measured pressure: 0.7; bar
